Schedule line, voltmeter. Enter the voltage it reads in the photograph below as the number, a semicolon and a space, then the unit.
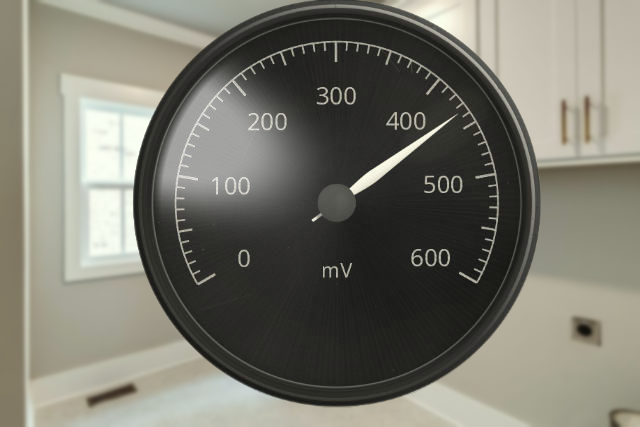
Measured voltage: 435; mV
